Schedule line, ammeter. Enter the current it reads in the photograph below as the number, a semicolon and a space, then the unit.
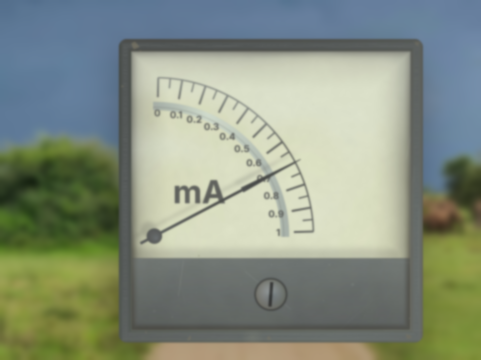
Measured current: 0.7; mA
